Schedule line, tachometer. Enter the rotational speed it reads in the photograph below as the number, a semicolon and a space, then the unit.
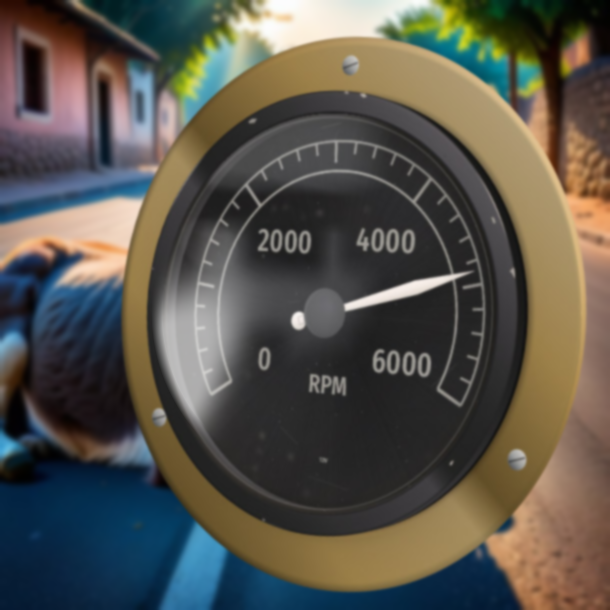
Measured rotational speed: 4900; rpm
